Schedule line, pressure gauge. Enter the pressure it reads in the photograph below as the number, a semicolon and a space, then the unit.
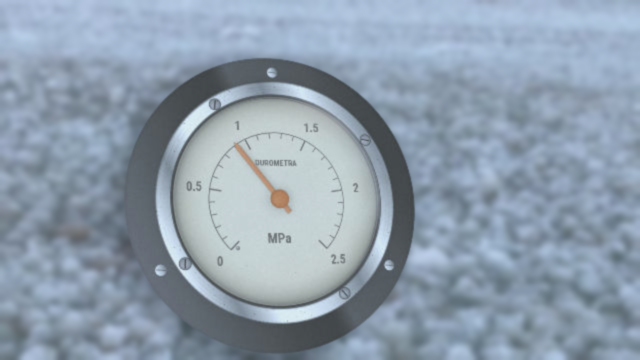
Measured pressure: 0.9; MPa
